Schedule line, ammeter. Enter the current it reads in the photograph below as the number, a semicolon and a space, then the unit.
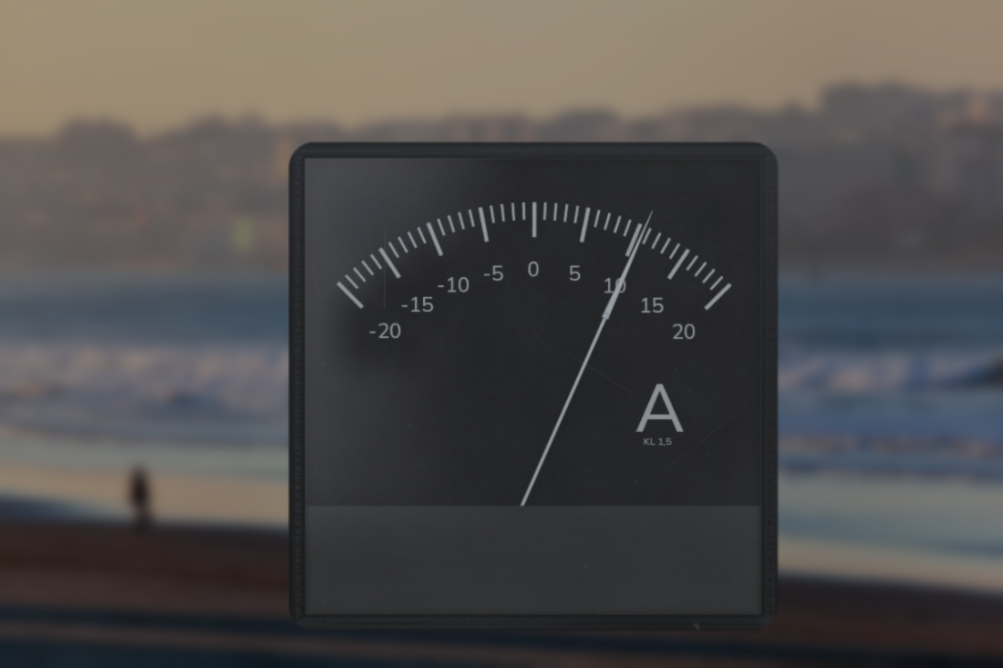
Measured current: 10.5; A
